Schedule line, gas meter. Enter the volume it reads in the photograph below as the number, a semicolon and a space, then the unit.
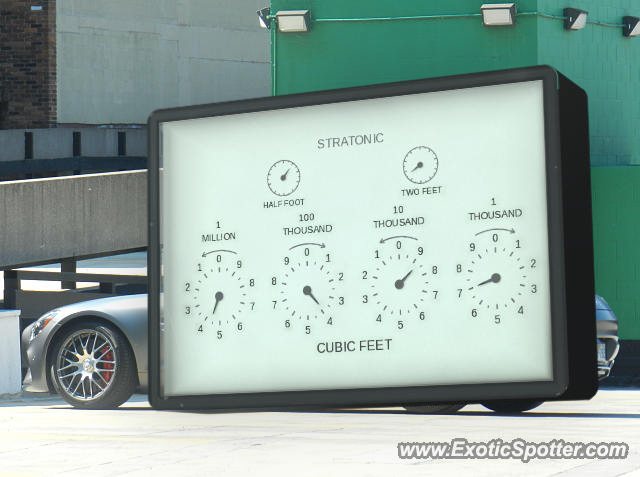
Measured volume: 438700; ft³
